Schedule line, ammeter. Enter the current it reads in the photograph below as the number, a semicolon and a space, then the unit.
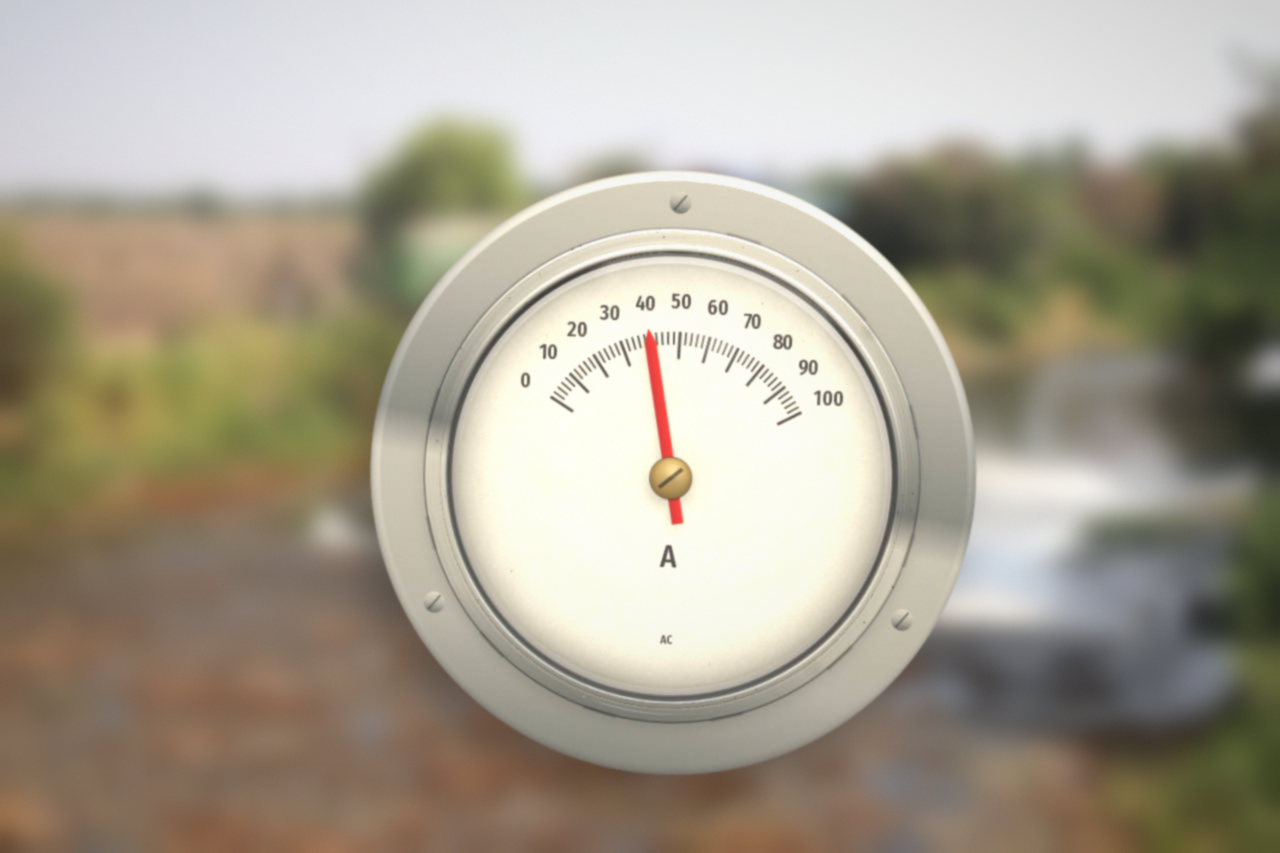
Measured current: 40; A
